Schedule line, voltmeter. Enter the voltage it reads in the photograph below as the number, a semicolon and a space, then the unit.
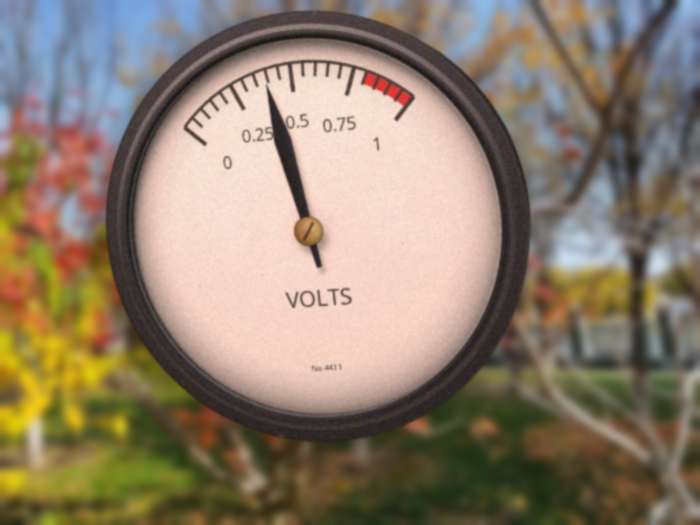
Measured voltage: 0.4; V
